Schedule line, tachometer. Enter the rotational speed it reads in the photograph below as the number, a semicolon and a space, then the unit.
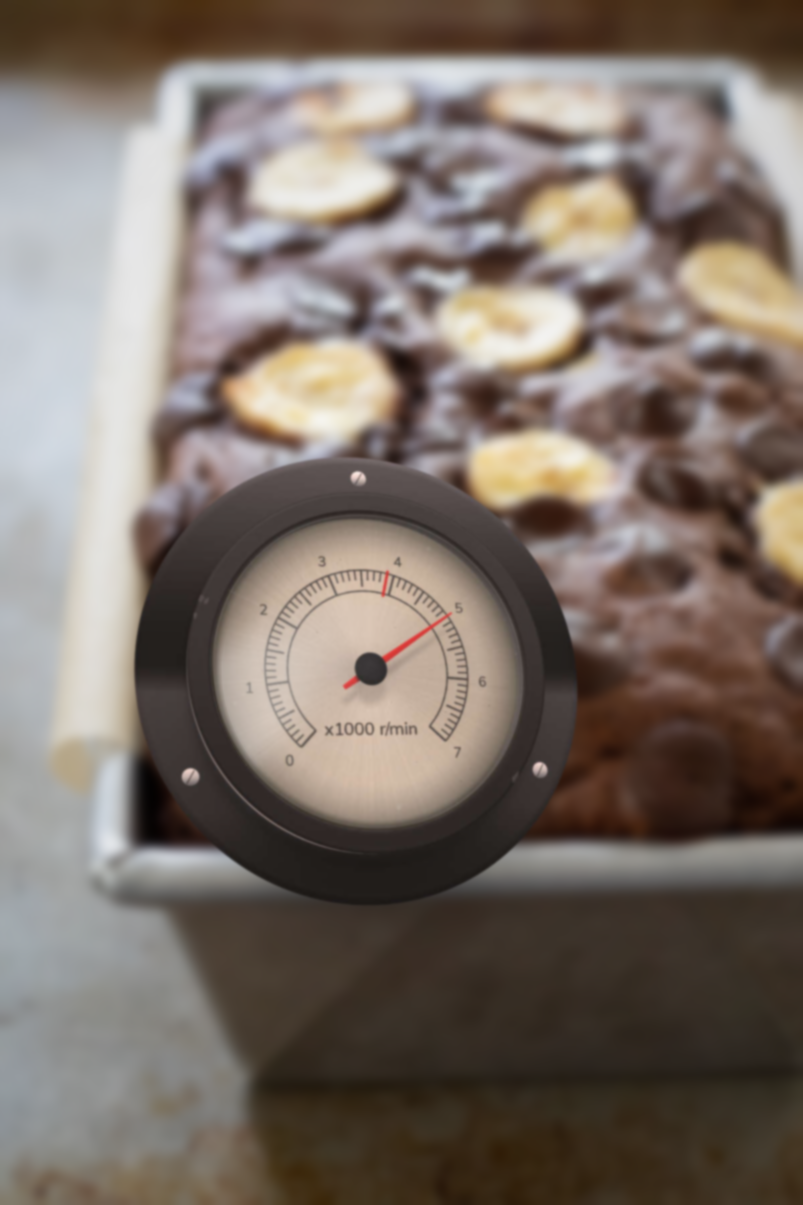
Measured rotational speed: 5000; rpm
